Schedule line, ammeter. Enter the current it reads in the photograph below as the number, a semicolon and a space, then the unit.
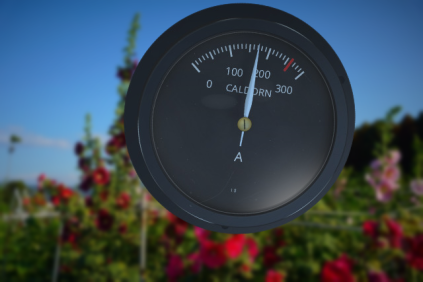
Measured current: 170; A
